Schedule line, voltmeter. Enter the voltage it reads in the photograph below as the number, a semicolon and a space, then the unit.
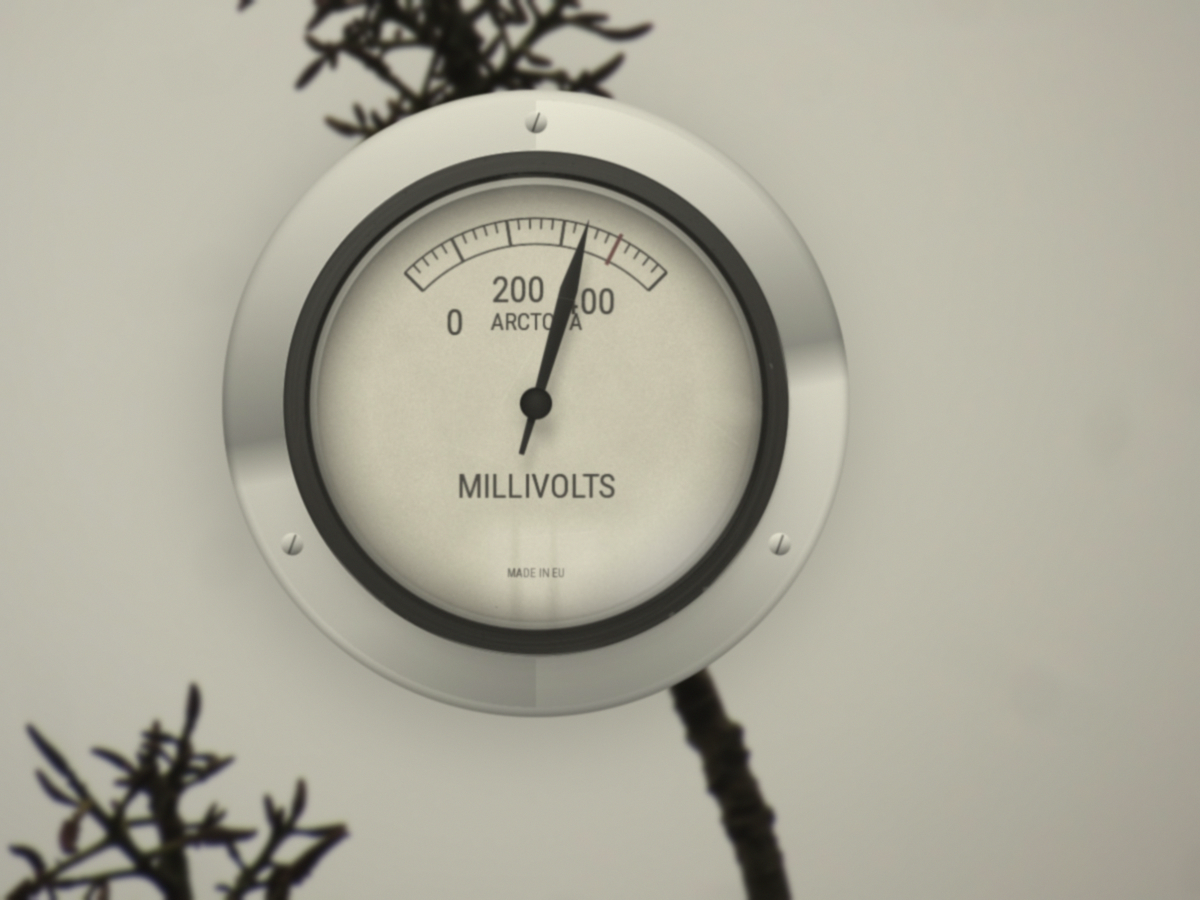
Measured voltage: 340; mV
